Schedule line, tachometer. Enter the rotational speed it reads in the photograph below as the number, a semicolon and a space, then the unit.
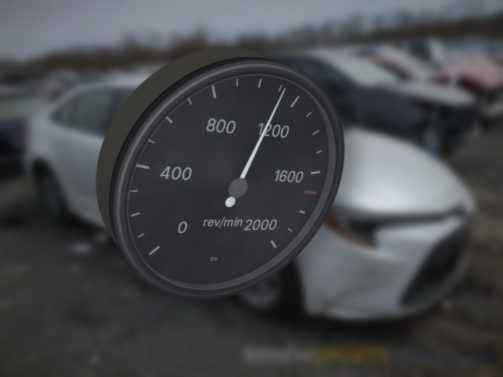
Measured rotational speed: 1100; rpm
